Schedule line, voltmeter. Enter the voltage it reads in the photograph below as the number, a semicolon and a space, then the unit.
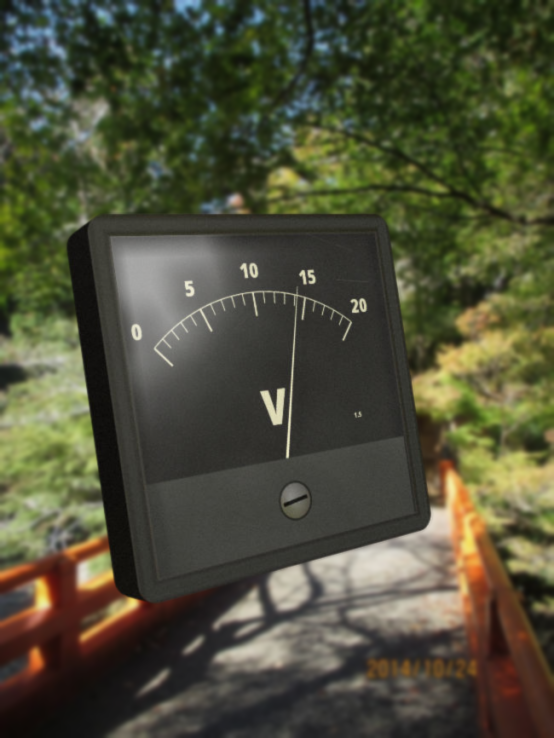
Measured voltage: 14; V
